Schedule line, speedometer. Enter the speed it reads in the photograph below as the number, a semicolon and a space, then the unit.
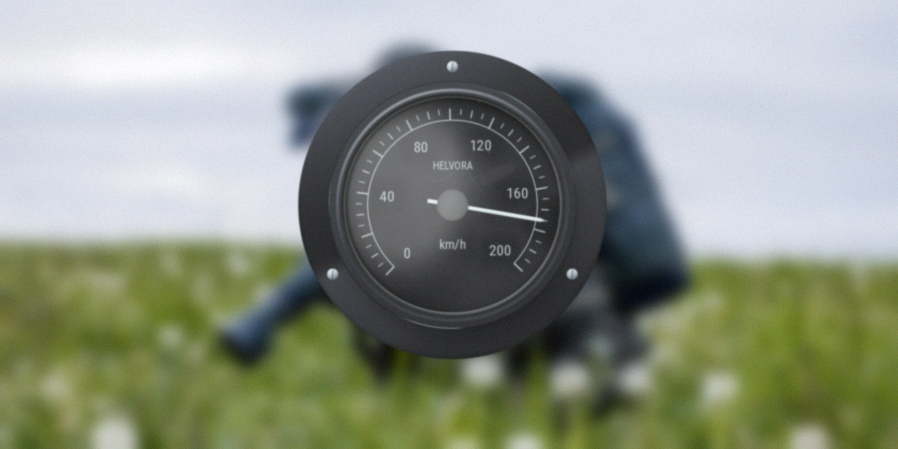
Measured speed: 175; km/h
